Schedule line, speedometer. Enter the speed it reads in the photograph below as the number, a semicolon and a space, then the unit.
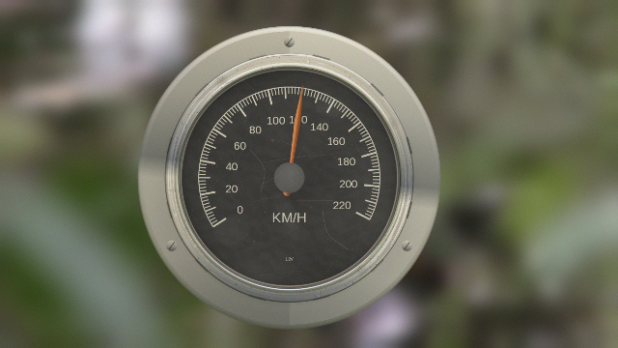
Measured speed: 120; km/h
